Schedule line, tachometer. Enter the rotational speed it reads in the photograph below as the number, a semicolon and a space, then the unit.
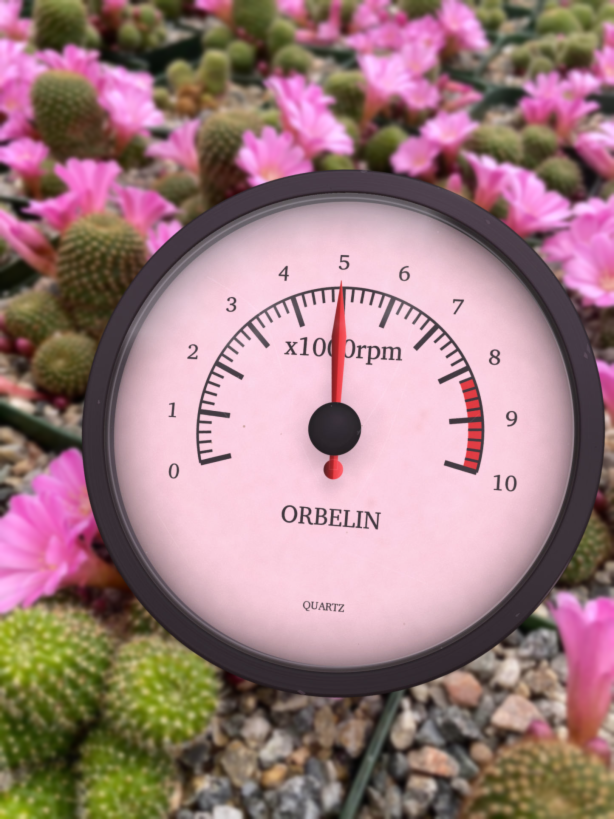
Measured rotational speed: 5000; rpm
